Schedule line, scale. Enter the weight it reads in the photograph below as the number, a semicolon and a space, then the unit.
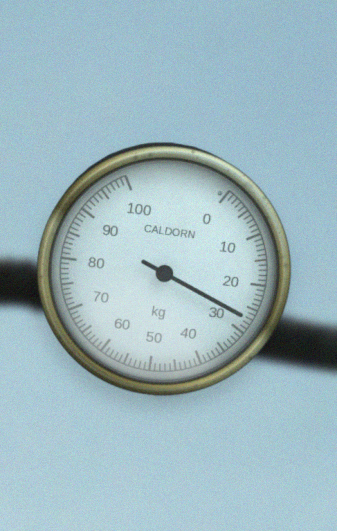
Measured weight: 27; kg
